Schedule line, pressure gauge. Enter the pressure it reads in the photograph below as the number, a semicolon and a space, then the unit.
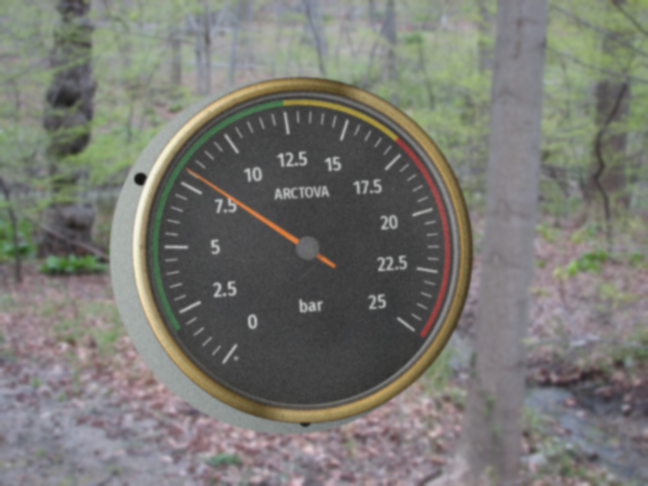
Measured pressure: 8; bar
